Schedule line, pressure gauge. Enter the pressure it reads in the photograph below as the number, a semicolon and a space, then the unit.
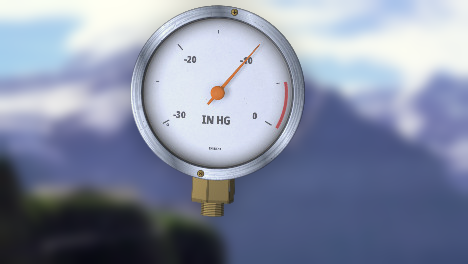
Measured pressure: -10; inHg
